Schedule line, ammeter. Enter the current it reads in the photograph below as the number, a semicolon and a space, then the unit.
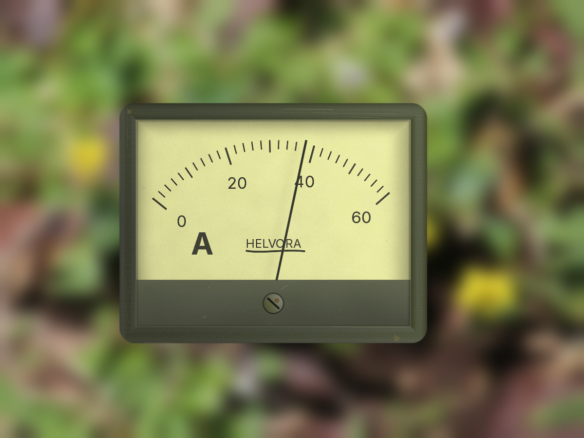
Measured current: 38; A
